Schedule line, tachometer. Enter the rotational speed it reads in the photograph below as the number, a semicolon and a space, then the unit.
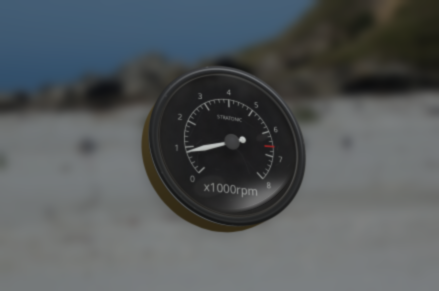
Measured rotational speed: 800; rpm
